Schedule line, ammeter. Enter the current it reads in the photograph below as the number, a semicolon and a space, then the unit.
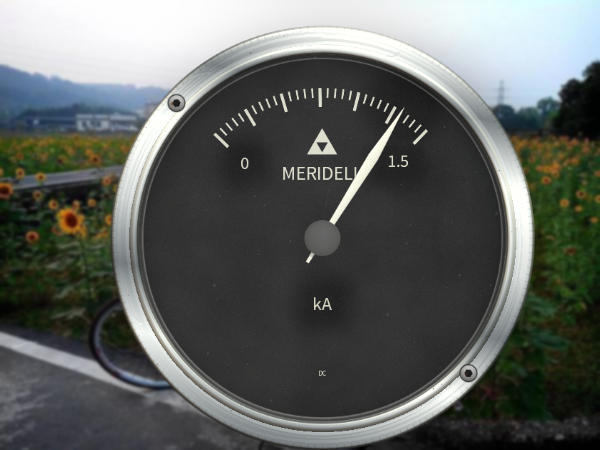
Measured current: 1.3; kA
